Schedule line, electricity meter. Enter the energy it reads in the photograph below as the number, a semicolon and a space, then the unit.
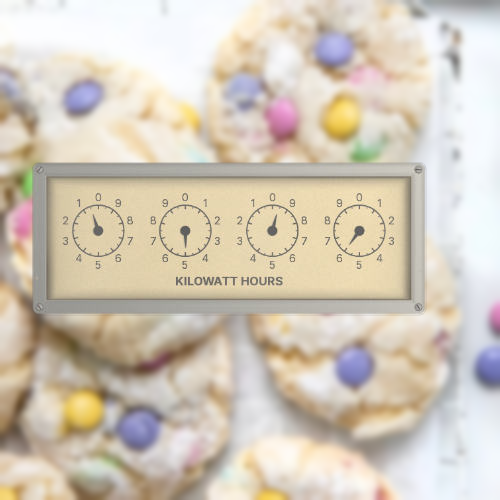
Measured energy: 496; kWh
